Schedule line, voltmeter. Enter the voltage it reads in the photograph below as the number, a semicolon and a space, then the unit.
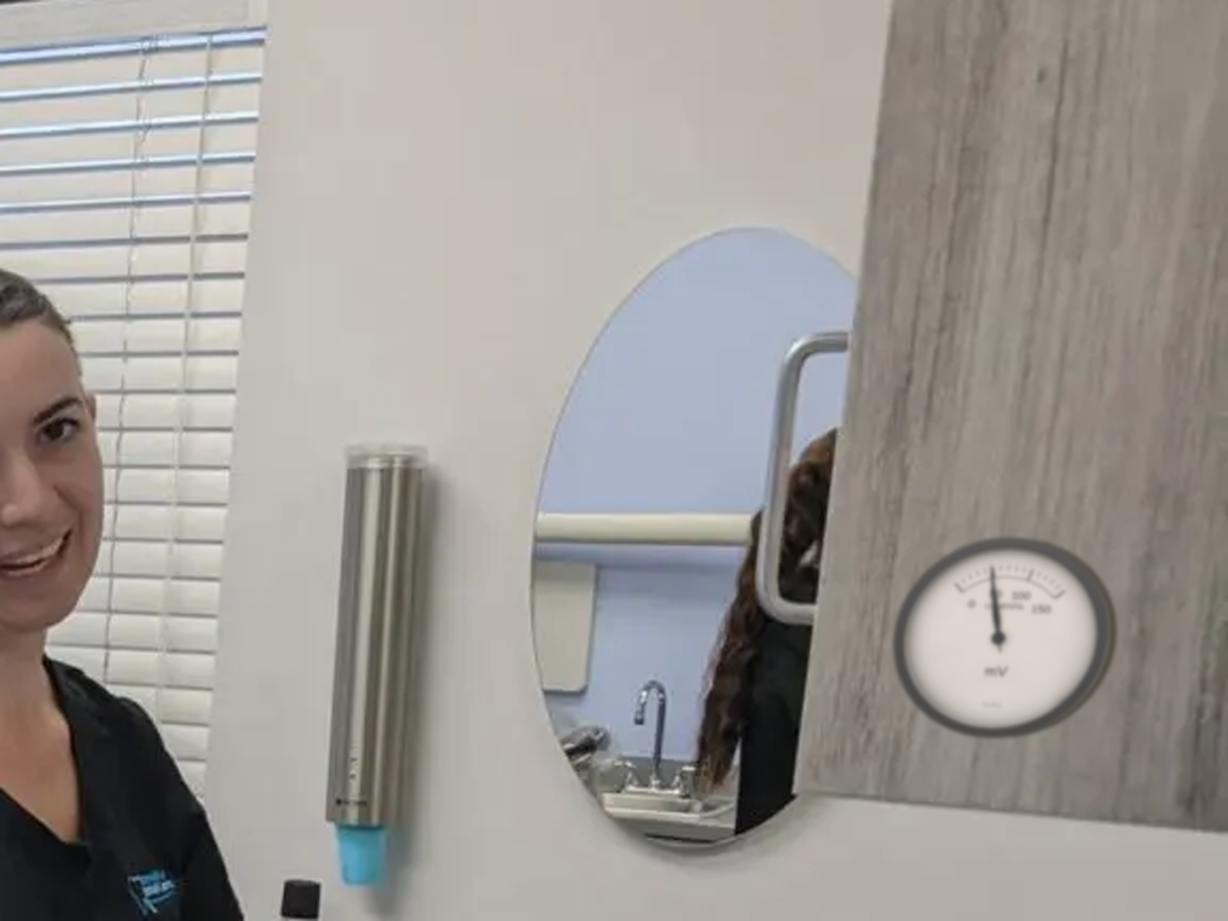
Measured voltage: 50; mV
